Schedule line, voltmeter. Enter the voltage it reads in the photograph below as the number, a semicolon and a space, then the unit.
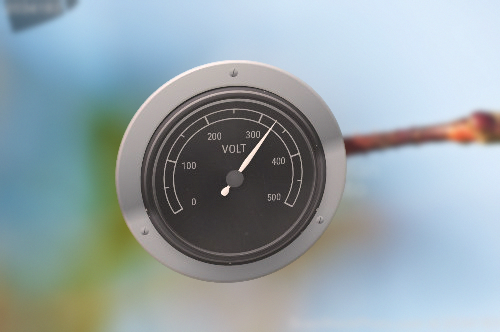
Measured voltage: 325; V
